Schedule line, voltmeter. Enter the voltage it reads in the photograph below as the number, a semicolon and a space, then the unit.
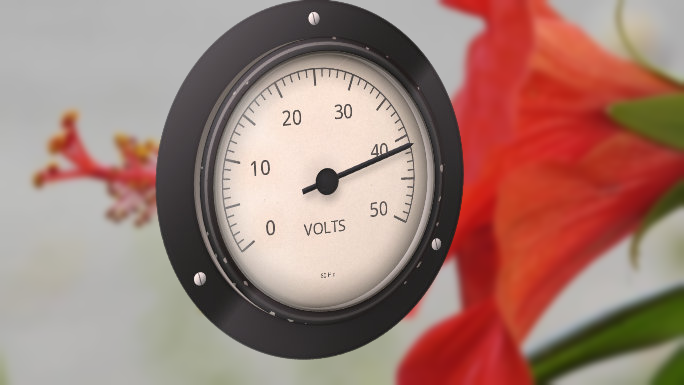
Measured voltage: 41; V
